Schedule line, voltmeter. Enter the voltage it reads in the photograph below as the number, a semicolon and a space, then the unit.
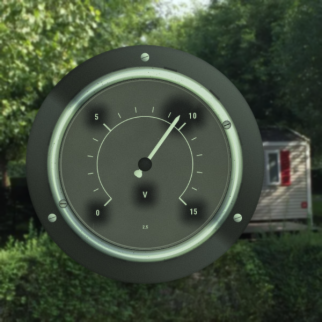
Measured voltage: 9.5; V
